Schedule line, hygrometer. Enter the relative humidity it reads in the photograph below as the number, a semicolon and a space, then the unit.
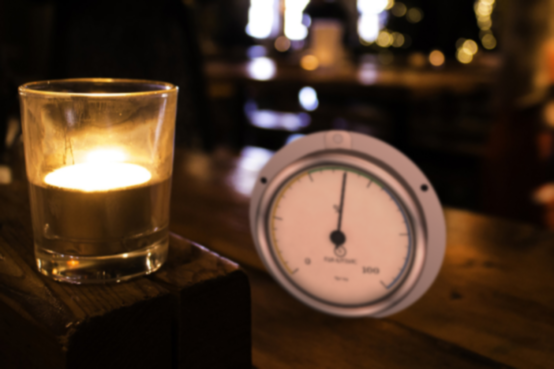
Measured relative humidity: 52; %
